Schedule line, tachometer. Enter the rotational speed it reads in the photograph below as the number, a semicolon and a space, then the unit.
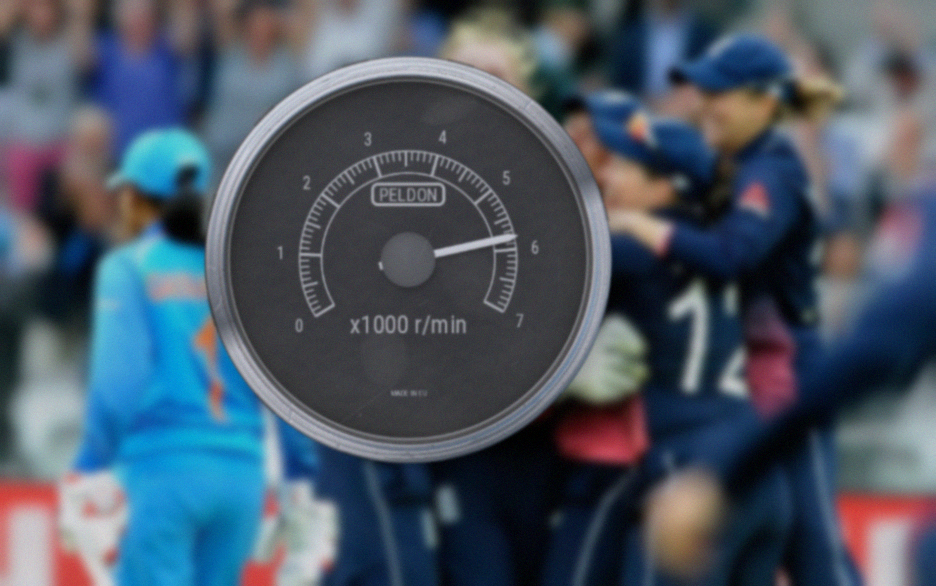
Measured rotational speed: 5800; rpm
